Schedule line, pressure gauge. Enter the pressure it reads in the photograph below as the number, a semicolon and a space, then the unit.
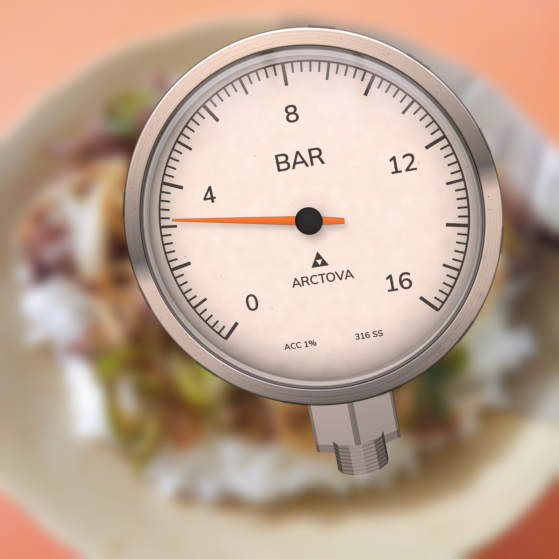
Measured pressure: 3.2; bar
